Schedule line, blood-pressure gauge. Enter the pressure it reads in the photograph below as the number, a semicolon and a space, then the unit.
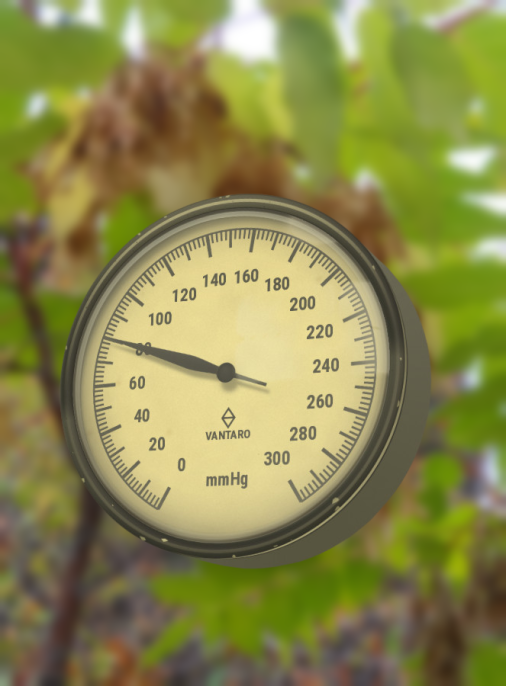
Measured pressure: 80; mmHg
